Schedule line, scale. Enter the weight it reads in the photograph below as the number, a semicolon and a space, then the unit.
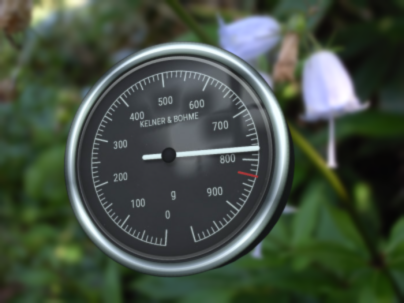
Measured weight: 780; g
